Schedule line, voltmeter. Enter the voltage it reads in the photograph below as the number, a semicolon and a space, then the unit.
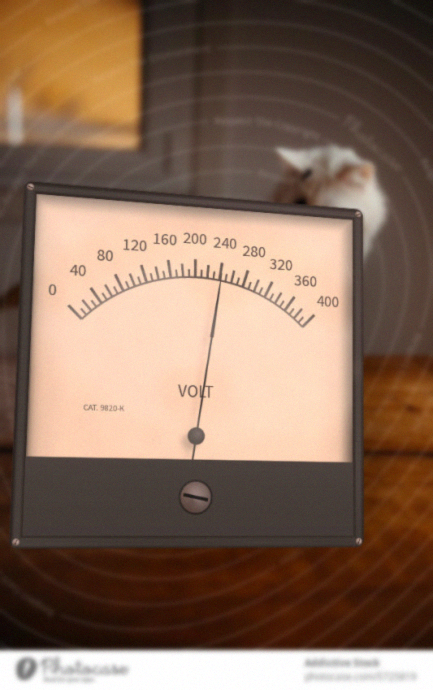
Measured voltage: 240; V
